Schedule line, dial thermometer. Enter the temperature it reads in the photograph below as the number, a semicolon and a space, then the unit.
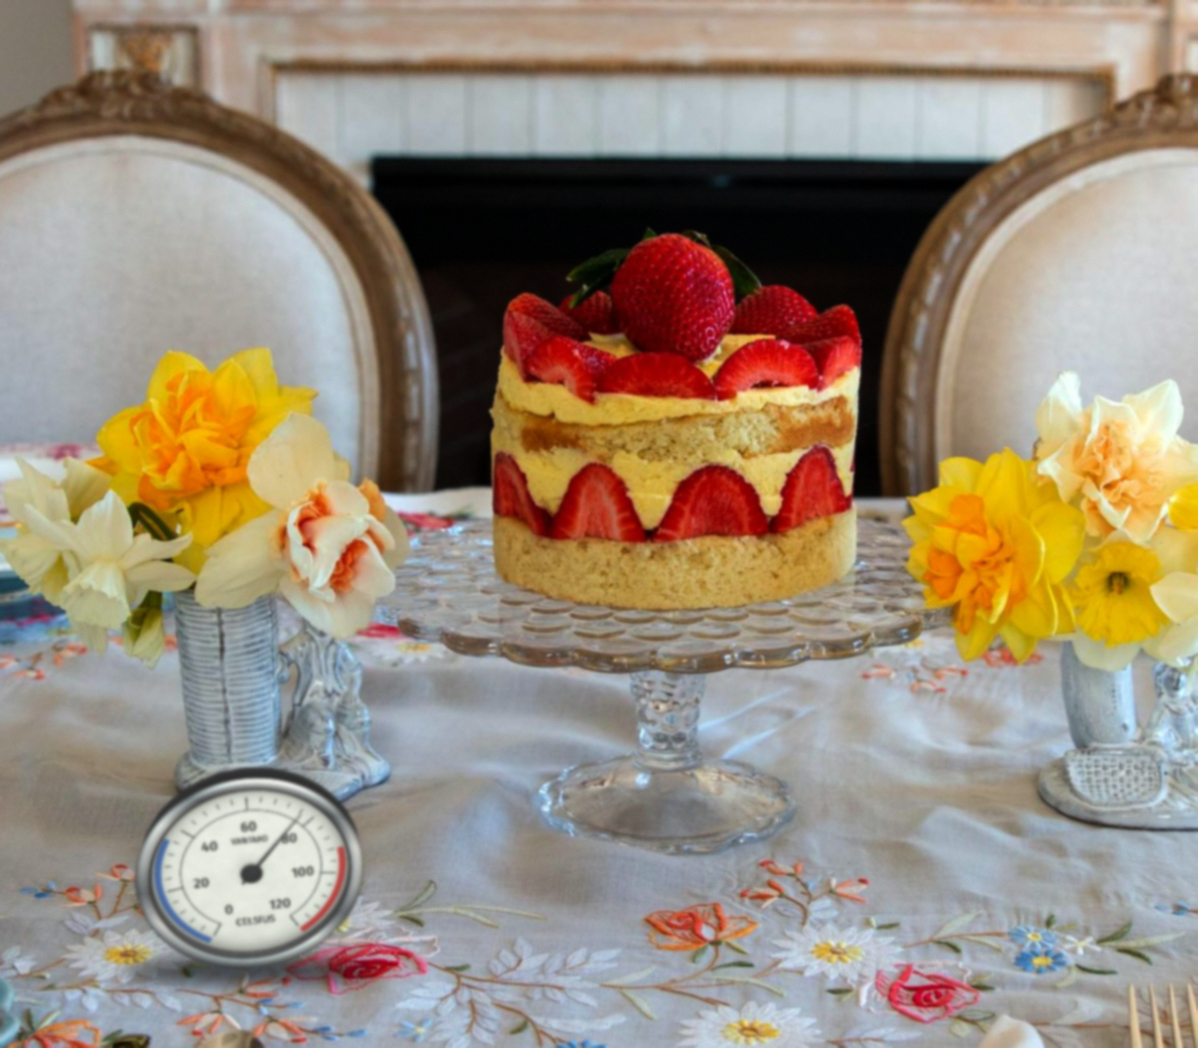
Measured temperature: 76; °C
